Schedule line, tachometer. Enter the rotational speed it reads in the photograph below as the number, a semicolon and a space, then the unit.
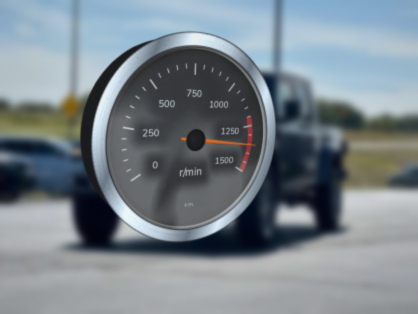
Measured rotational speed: 1350; rpm
